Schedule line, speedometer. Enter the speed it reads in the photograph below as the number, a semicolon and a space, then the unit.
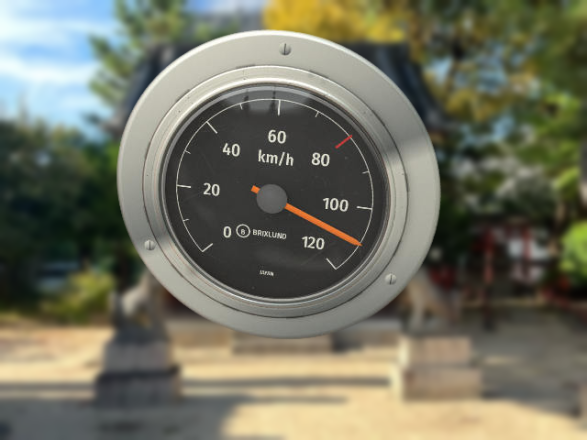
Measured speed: 110; km/h
